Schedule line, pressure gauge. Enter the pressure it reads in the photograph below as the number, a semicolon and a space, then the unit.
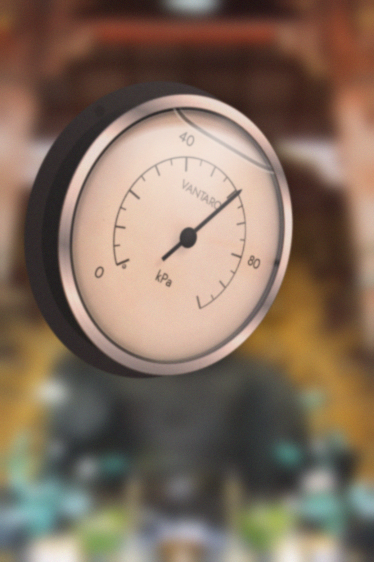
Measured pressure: 60; kPa
